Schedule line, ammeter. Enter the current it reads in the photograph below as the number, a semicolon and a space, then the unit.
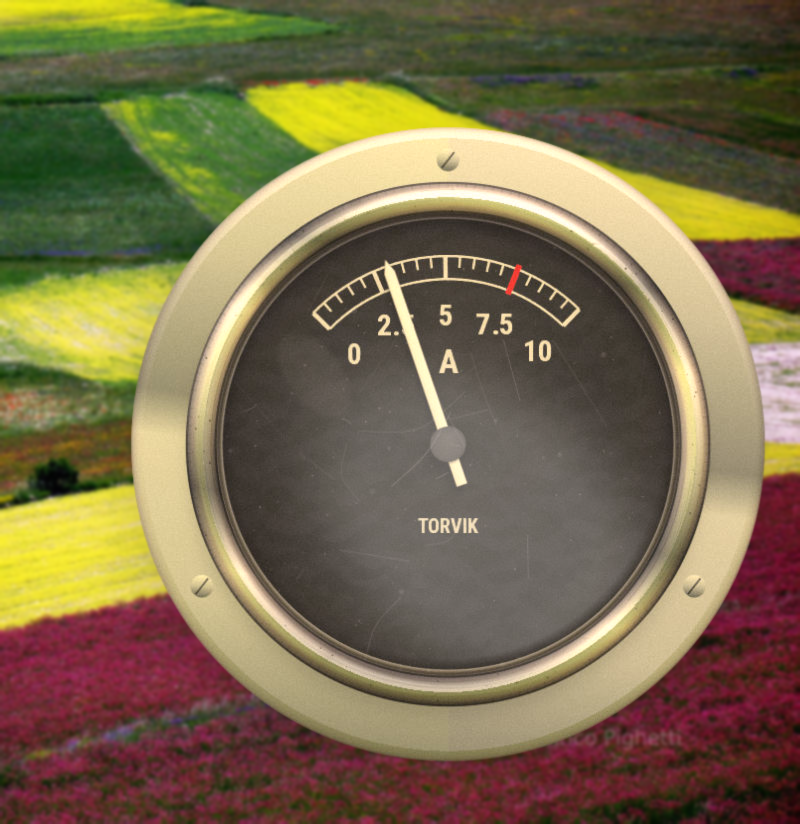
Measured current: 3; A
